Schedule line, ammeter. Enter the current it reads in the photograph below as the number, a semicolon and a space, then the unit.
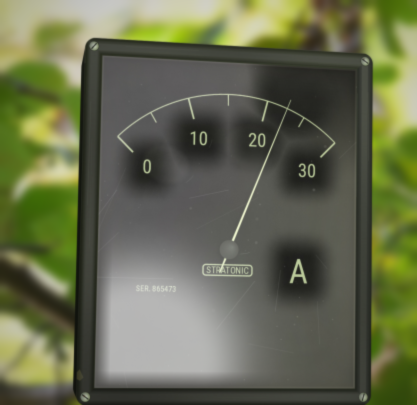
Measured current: 22.5; A
